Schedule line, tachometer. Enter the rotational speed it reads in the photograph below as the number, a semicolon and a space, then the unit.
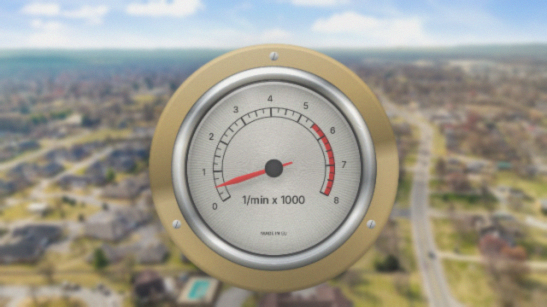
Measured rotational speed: 500; rpm
